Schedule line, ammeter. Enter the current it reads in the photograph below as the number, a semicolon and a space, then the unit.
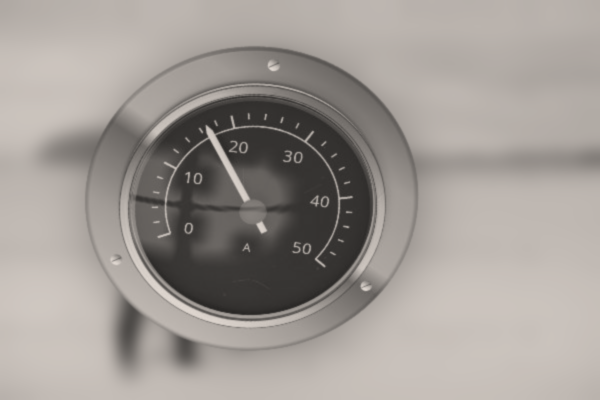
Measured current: 17; A
